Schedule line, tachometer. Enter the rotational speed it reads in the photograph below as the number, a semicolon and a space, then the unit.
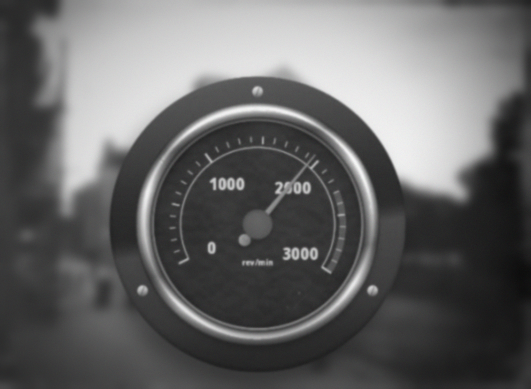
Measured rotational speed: 1950; rpm
